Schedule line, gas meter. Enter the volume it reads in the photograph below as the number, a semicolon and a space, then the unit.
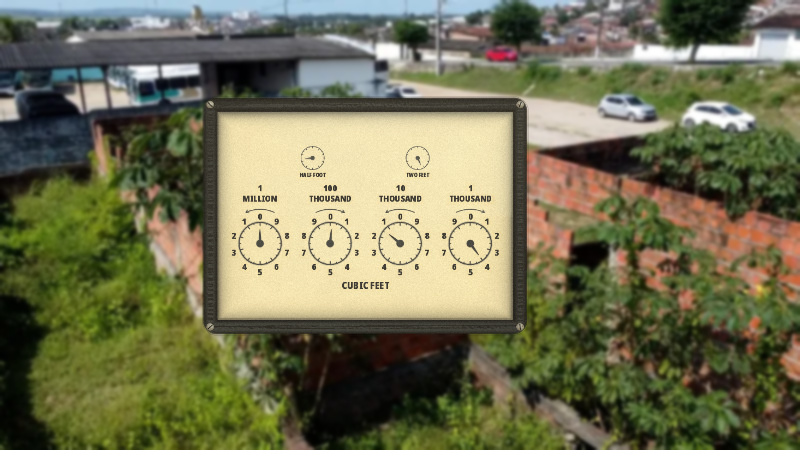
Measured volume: 1400; ft³
